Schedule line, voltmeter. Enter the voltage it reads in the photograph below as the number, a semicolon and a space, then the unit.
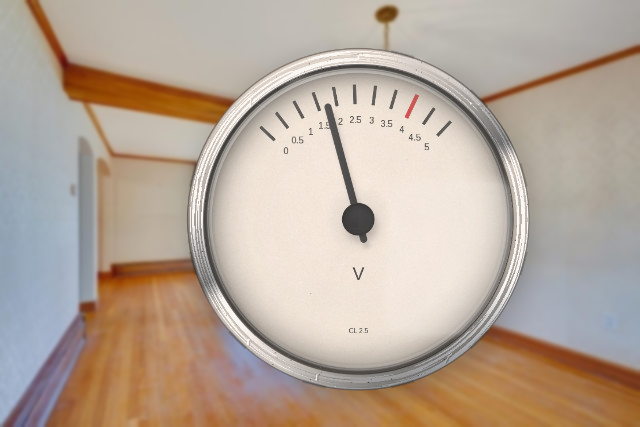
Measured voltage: 1.75; V
